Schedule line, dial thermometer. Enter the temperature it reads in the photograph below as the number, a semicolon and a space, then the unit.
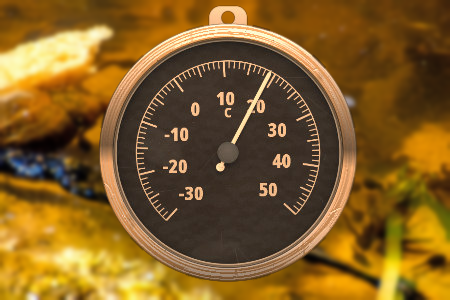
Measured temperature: 19; °C
